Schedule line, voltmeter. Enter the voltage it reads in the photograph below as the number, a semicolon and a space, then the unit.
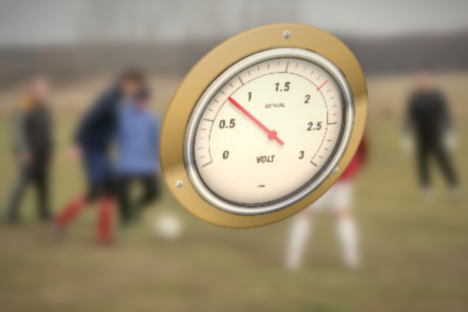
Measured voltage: 0.8; V
